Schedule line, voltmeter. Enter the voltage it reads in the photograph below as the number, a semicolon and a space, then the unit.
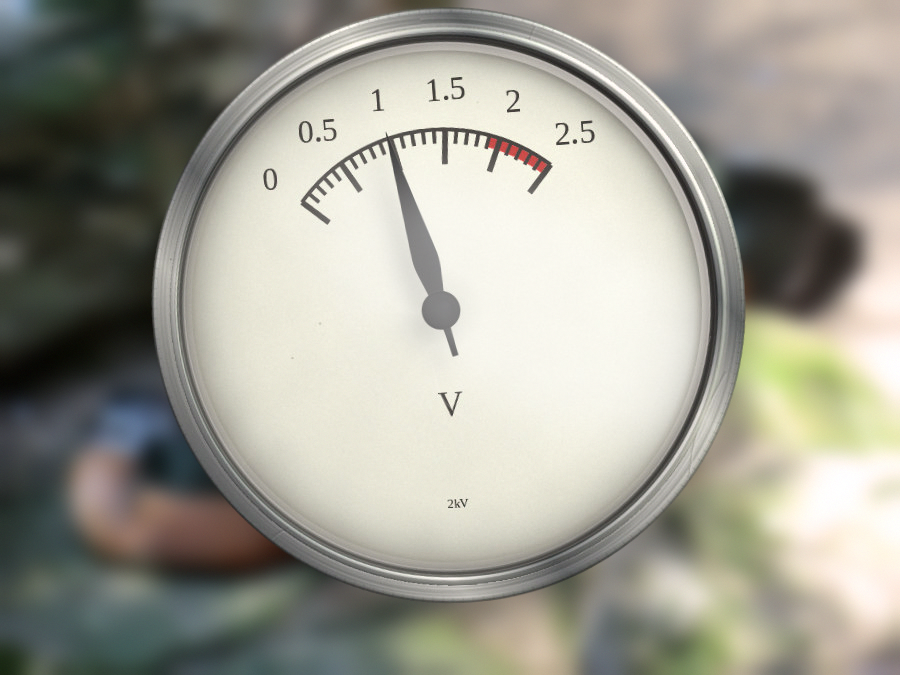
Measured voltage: 1; V
